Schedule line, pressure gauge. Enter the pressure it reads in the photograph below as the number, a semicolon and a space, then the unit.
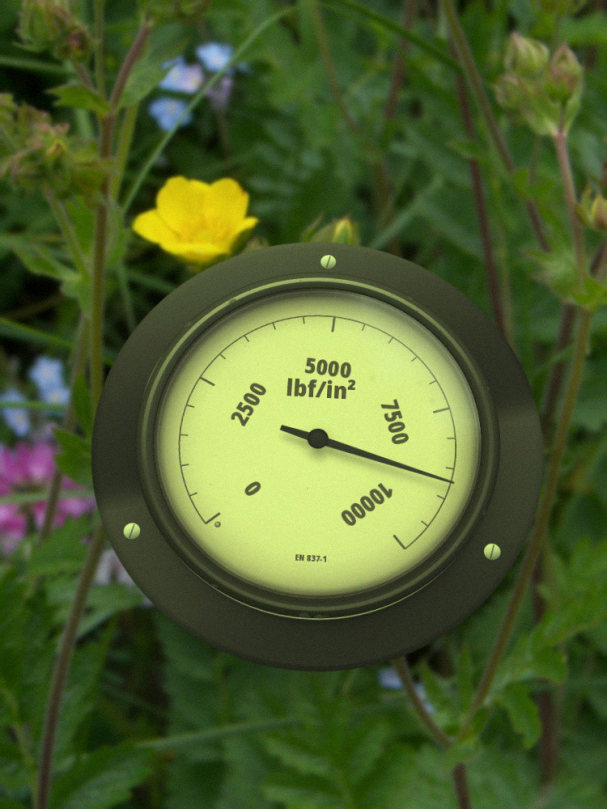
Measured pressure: 8750; psi
